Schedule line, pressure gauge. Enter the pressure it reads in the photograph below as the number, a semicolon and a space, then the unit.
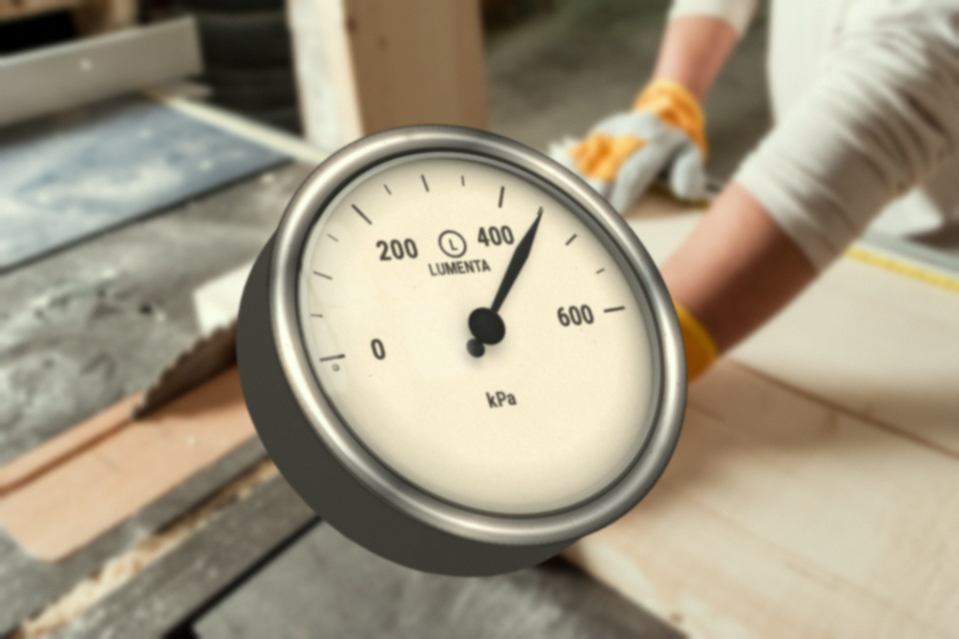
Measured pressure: 450; kPa
